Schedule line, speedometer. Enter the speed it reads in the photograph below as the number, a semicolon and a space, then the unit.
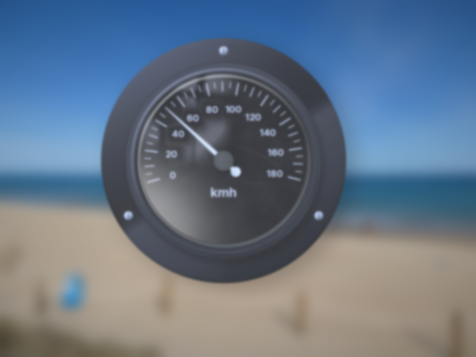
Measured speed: 50; km/h
